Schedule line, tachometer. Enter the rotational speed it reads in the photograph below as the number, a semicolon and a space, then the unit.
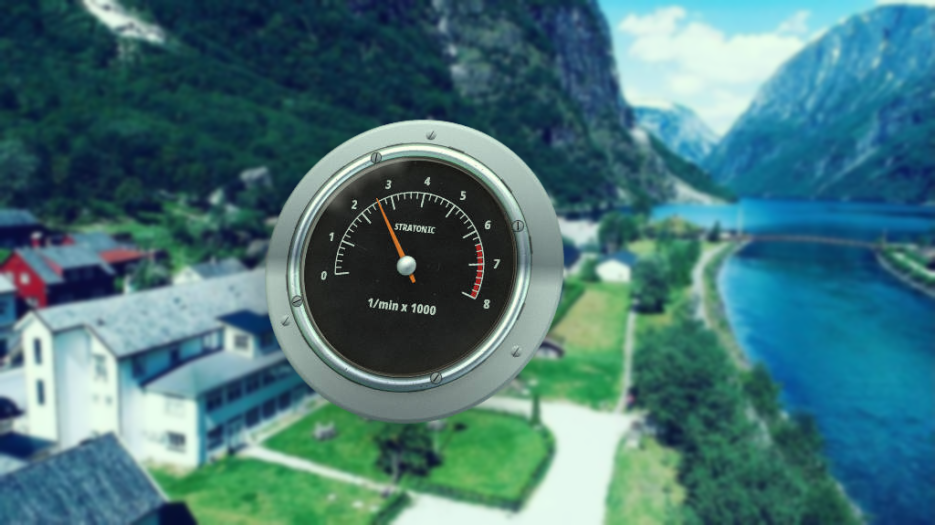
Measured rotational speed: 2600; rpm
